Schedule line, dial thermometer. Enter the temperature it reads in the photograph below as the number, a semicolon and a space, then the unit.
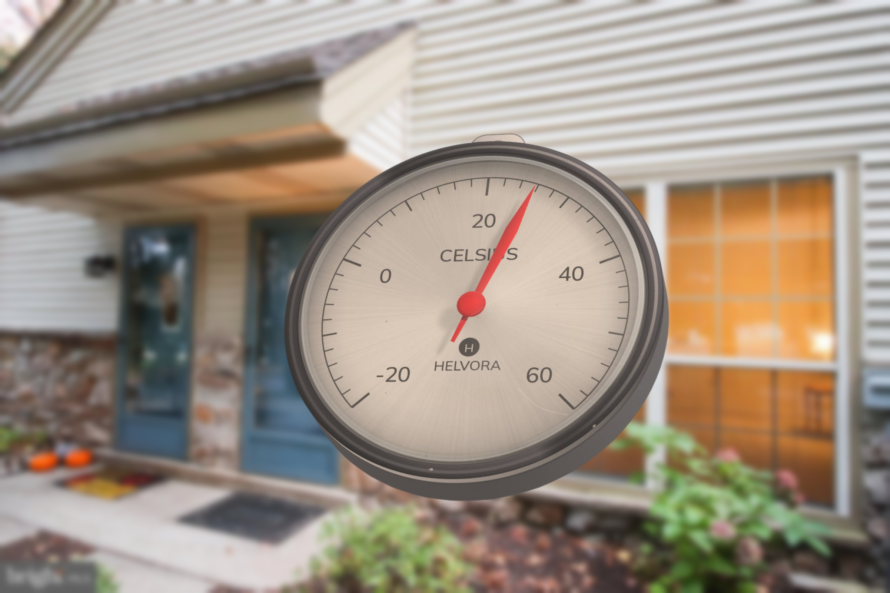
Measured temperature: 26; °C
